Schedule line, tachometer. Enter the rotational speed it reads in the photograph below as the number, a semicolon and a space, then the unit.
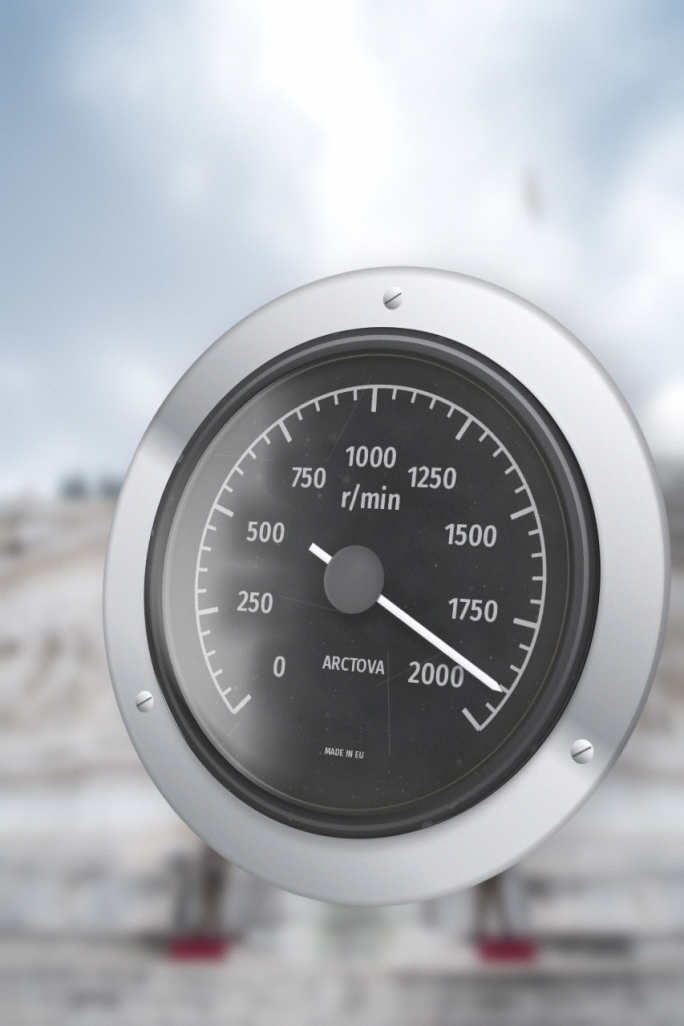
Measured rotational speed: 1900; rpm
